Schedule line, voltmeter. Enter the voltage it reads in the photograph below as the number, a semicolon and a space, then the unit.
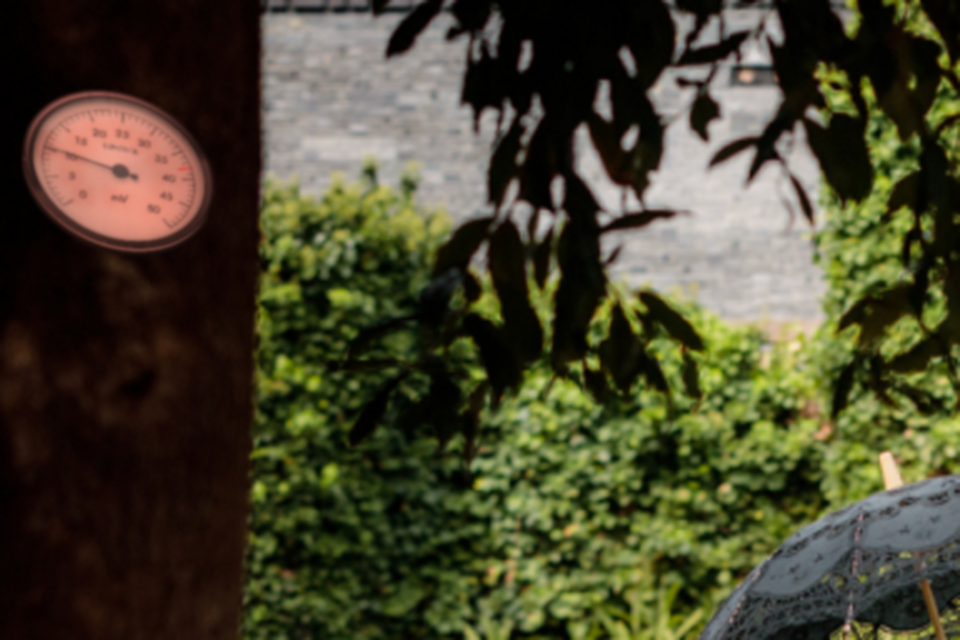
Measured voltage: 10; mV
